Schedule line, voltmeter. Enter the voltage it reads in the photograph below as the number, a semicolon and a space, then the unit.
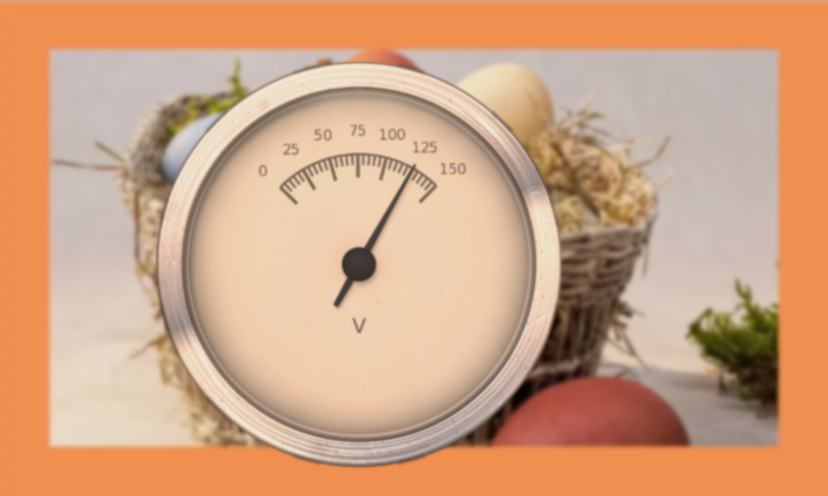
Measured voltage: 125; V
